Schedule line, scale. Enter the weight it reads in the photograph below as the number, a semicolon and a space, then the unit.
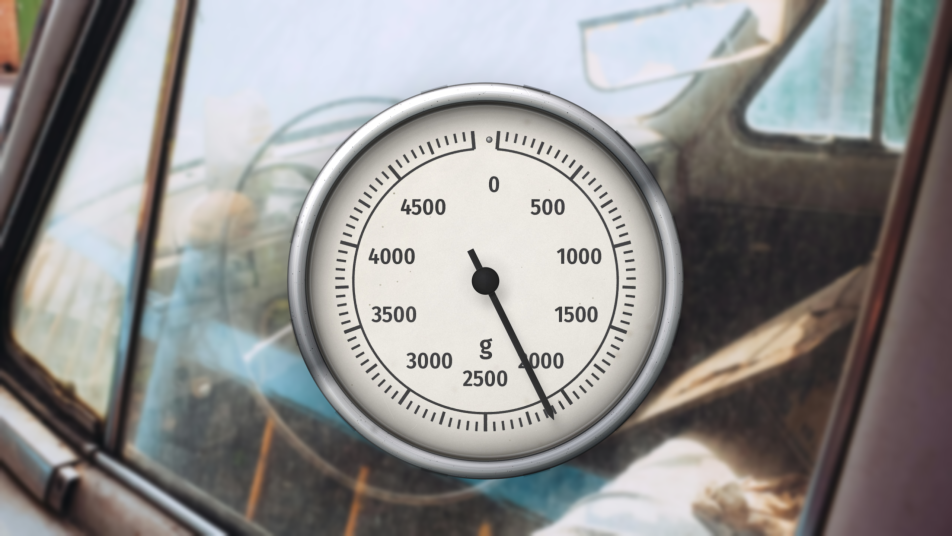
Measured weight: 2125; g
